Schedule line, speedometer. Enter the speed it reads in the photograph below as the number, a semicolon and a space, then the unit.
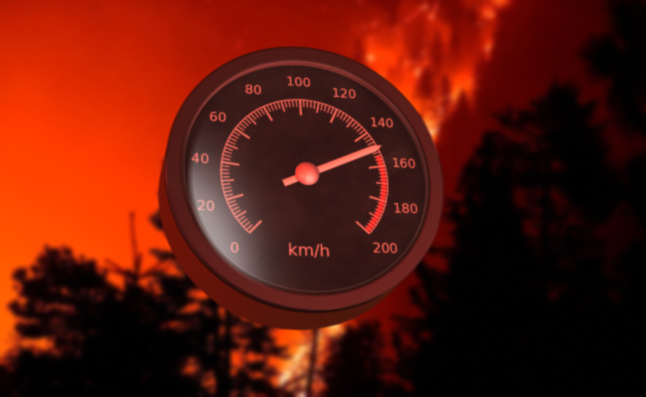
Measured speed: 150; km/h
